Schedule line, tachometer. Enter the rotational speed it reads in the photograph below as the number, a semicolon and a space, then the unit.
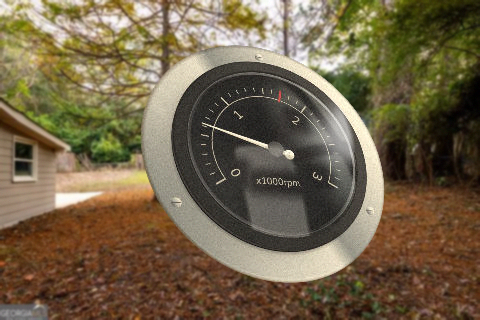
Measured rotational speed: 600; rpm
